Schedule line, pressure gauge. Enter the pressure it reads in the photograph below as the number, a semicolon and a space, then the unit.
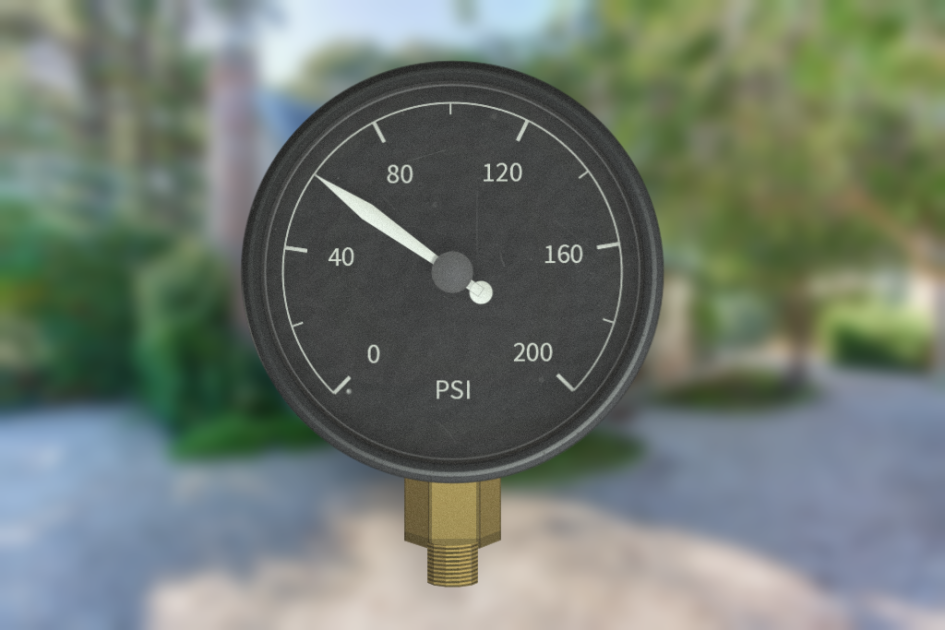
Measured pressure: 60; psi
